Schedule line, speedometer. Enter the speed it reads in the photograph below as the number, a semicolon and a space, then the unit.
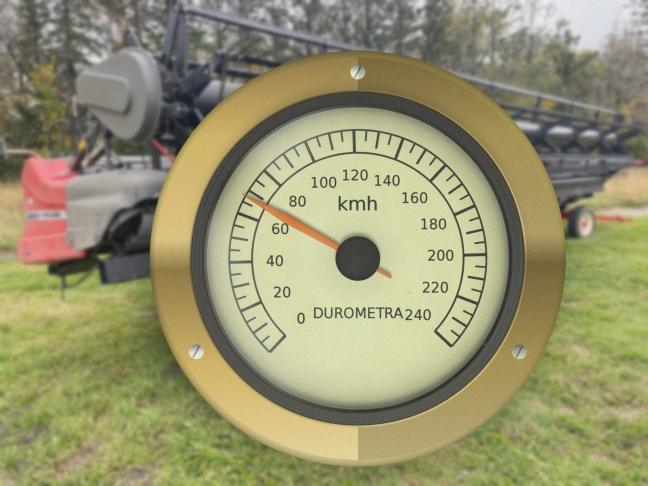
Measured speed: 67.5; km/h
